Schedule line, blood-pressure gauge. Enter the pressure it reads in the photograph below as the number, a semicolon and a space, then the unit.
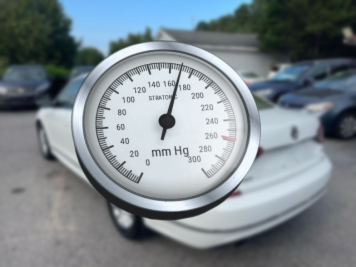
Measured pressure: 170; mmHg
